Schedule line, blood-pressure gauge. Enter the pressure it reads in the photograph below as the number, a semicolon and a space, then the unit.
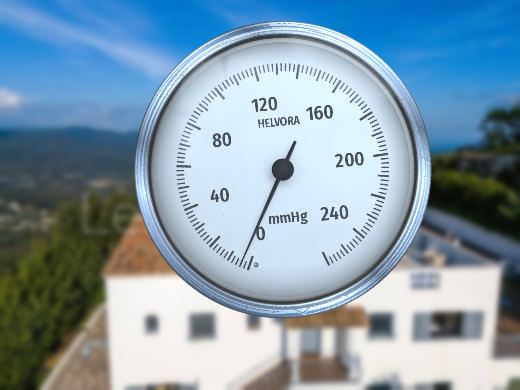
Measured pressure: 4; mmHg
